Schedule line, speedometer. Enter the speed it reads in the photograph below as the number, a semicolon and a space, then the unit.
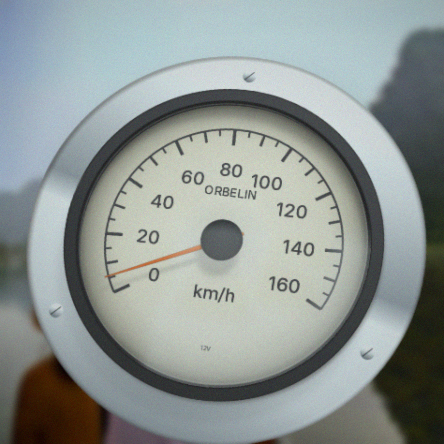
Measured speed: 5; km/h
